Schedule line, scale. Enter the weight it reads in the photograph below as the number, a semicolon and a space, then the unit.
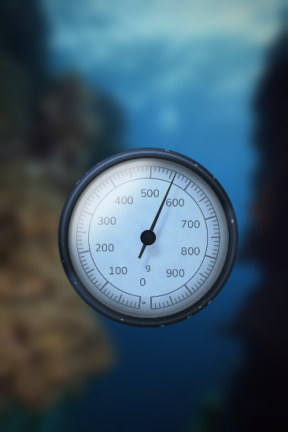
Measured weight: 560; g
